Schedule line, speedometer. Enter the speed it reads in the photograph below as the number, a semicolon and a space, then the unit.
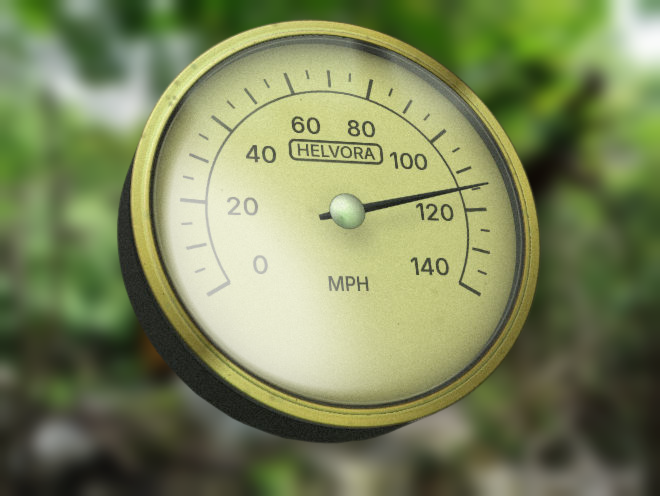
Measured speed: 115; mph
